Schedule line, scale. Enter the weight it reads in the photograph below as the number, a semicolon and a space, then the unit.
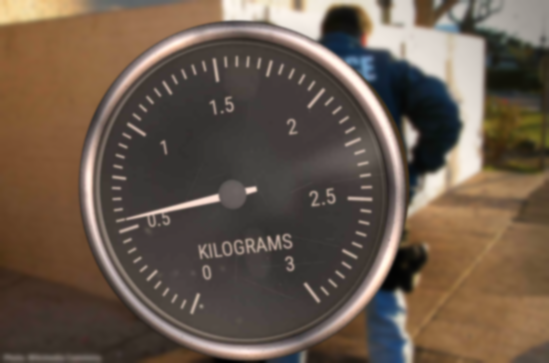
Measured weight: 0.55; kg
